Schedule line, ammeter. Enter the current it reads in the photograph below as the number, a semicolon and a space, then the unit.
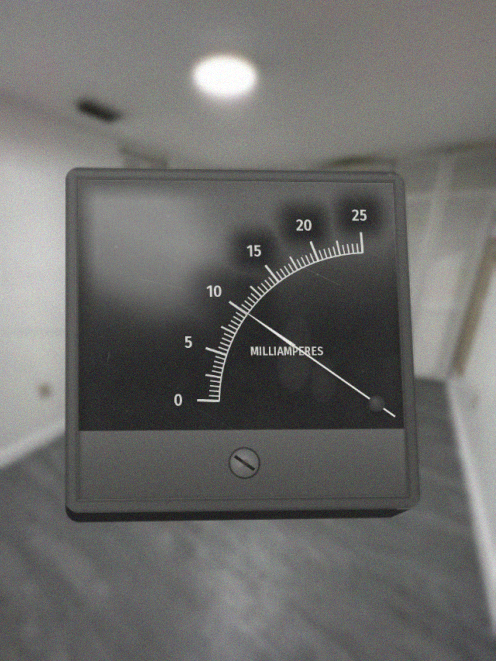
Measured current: 10; mA
